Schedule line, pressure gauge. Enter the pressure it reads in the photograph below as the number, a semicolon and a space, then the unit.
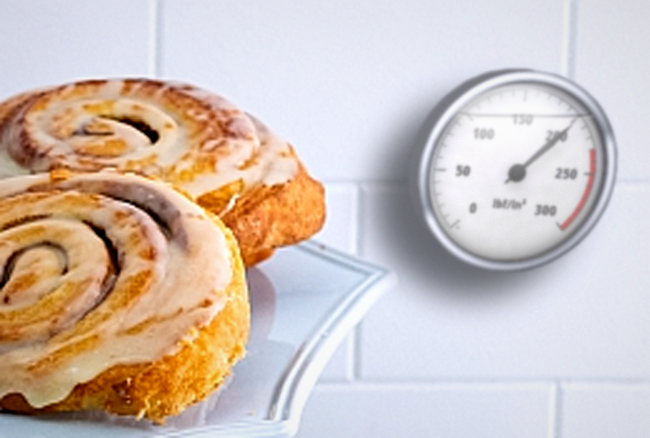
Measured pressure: 200; psi
